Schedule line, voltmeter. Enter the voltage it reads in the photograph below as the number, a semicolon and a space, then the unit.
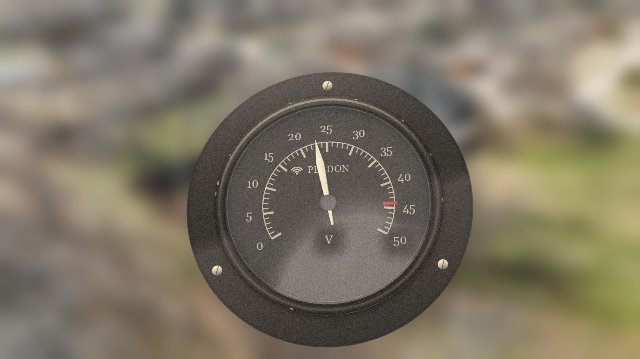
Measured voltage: 23; V
